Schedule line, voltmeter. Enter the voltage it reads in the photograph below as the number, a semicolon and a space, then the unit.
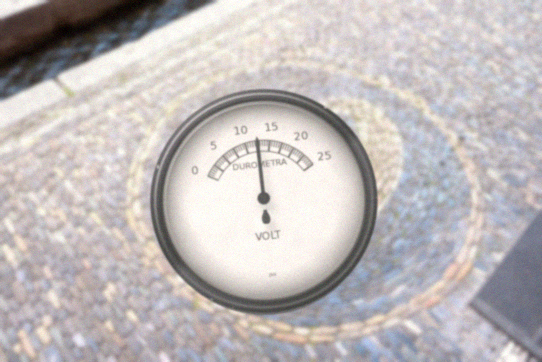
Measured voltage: 12.5; V
